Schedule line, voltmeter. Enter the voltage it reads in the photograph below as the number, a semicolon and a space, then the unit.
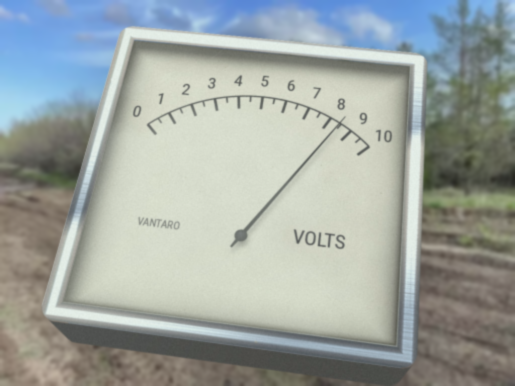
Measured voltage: 8.5; V
